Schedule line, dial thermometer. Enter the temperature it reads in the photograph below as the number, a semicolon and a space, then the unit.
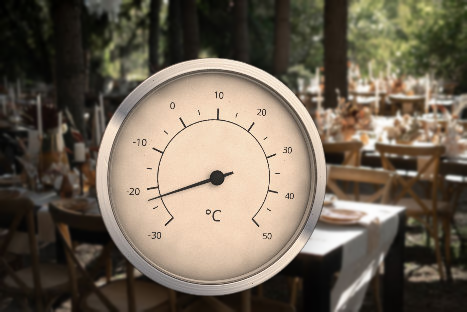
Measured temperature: -22.5; °C
